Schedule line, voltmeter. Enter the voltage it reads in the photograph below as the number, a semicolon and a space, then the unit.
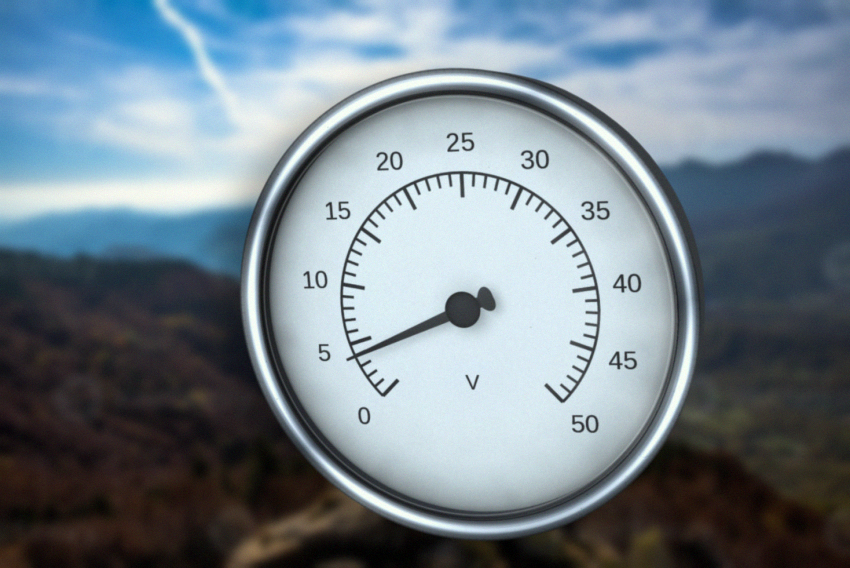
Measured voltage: 4; V
